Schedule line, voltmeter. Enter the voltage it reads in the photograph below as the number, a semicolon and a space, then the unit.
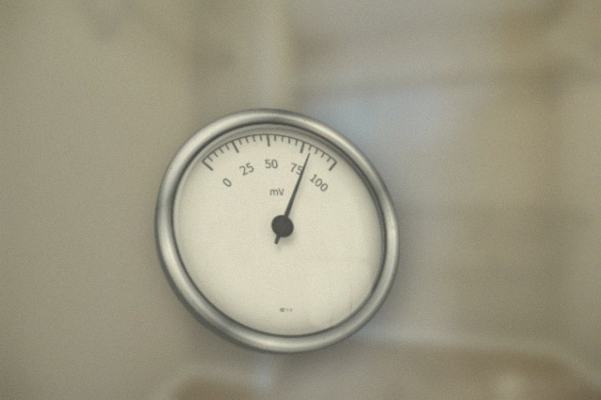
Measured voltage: 80; mV
